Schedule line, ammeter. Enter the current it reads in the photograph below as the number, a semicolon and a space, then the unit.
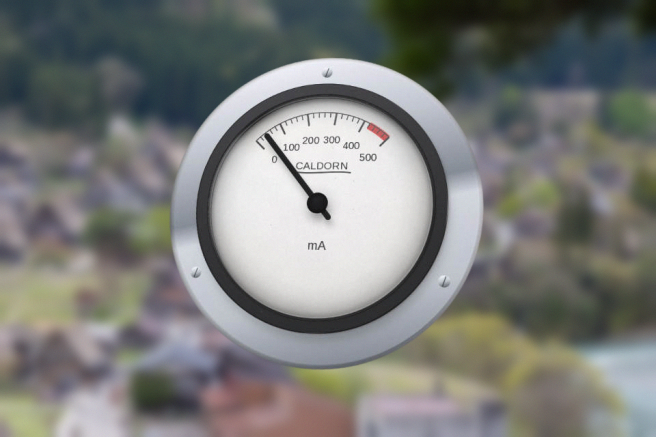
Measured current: 40; mA
